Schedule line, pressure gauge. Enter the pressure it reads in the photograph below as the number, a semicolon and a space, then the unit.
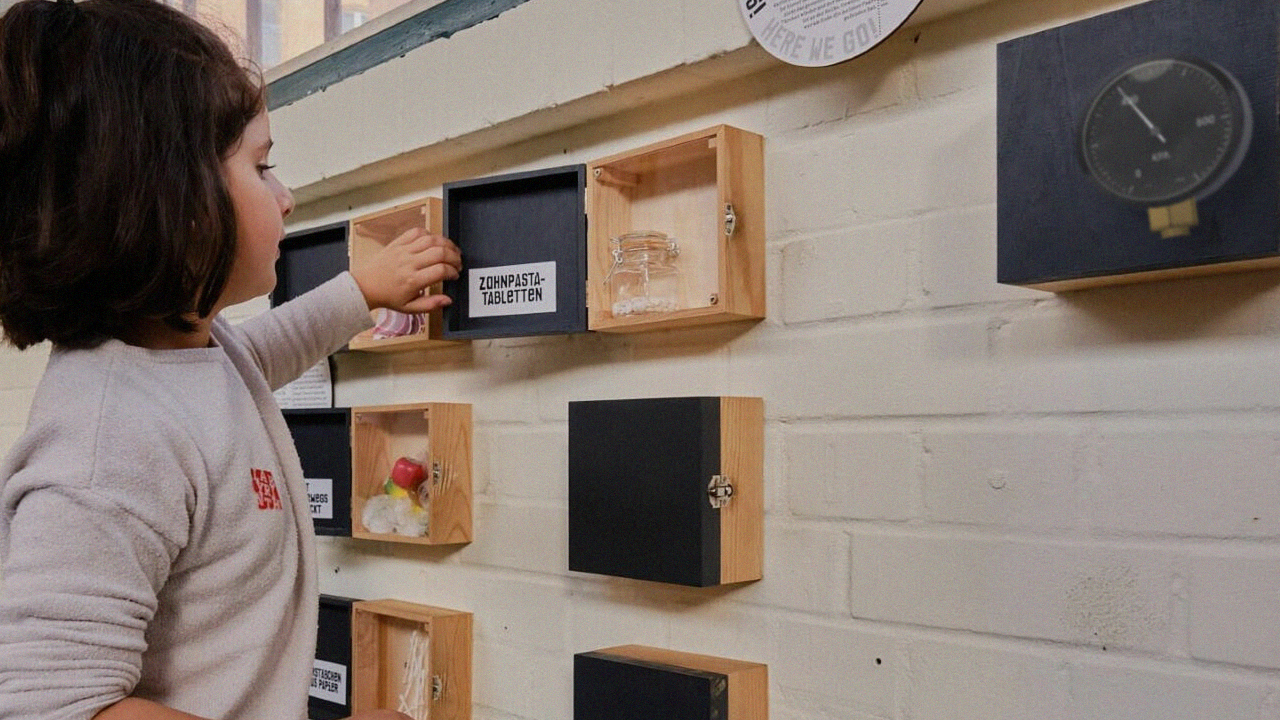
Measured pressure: 400; kPa
